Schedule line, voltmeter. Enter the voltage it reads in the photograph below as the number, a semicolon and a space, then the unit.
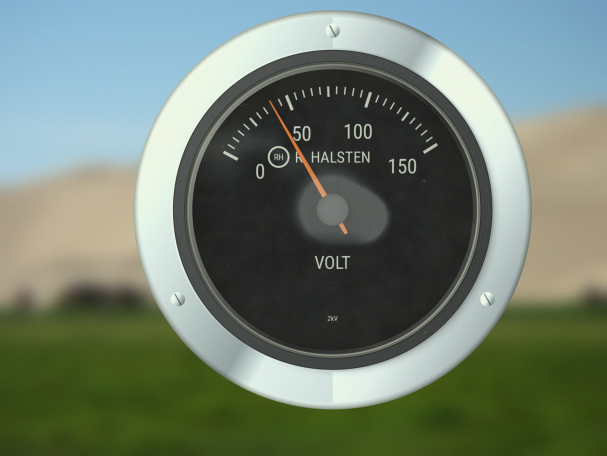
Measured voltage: 40; V
